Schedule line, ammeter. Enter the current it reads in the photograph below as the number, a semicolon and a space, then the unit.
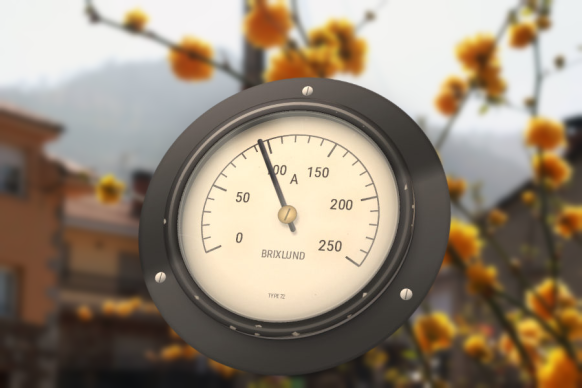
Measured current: 95; A
